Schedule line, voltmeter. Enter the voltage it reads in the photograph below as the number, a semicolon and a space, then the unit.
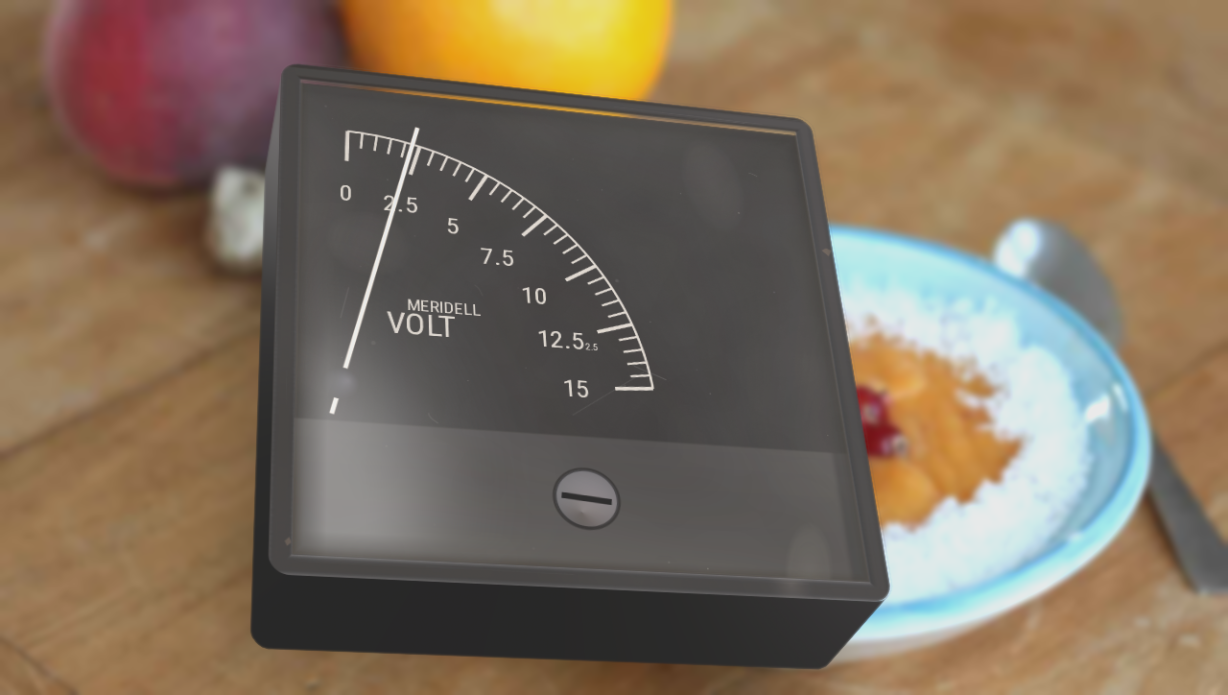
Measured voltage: 2.25; V
